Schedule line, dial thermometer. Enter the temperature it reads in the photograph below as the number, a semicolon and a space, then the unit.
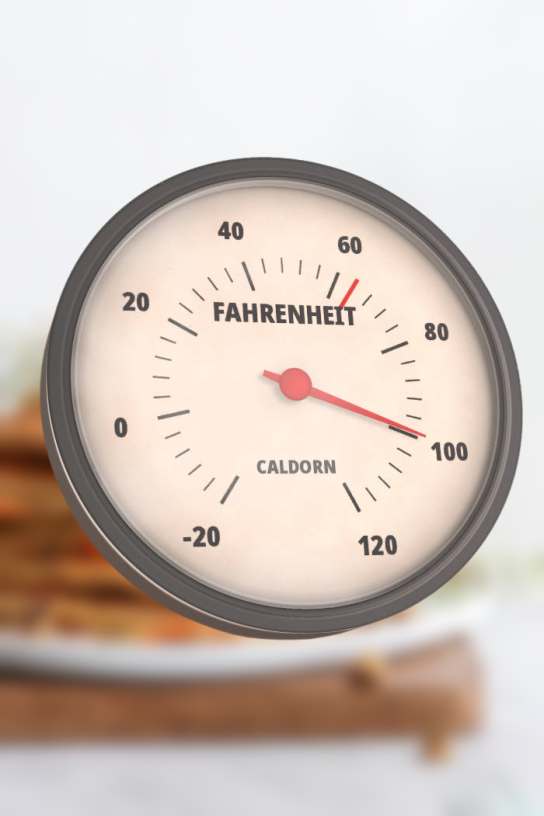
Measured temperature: 100; °F
